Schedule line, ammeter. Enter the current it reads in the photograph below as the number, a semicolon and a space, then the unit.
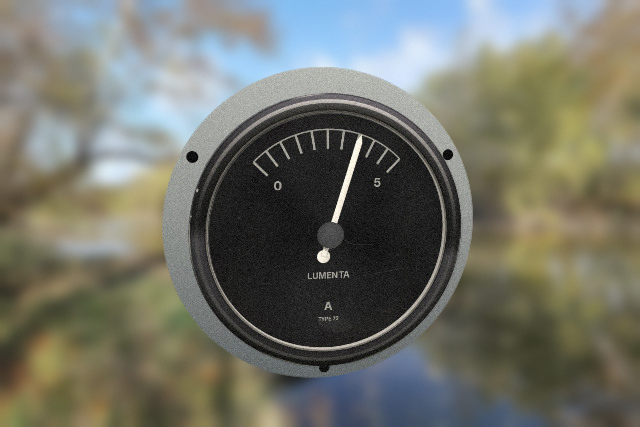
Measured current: 3.5; A
